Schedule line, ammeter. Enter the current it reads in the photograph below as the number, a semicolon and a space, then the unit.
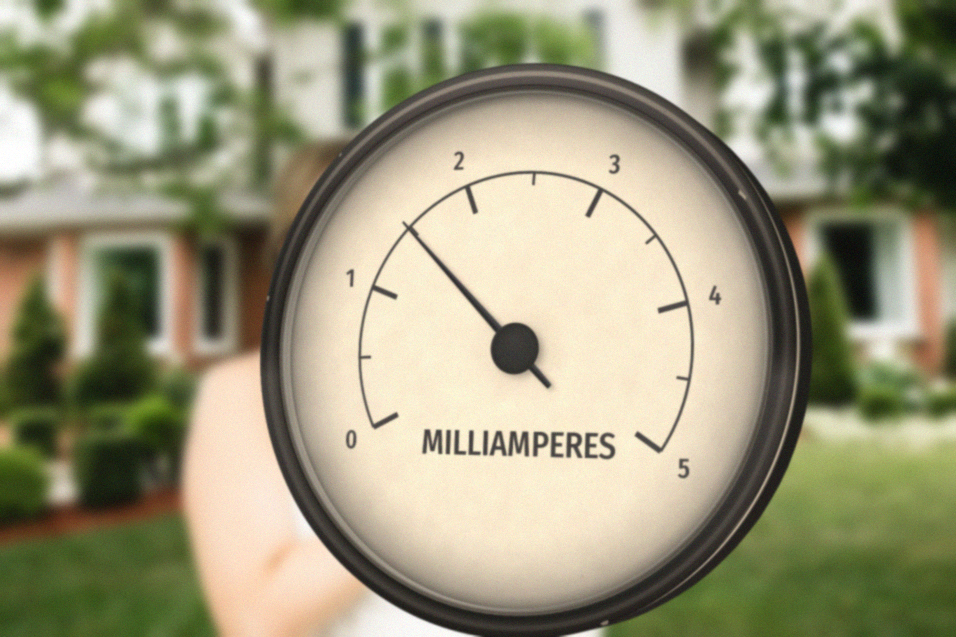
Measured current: 1.5; mA
